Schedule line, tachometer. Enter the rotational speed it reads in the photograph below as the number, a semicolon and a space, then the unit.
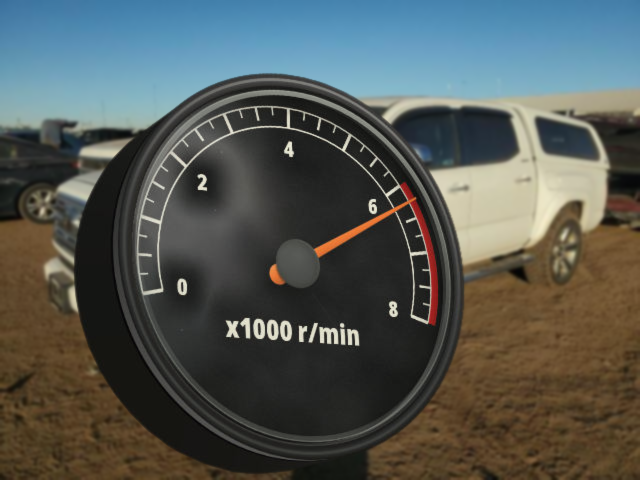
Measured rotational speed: 6250; rpm
